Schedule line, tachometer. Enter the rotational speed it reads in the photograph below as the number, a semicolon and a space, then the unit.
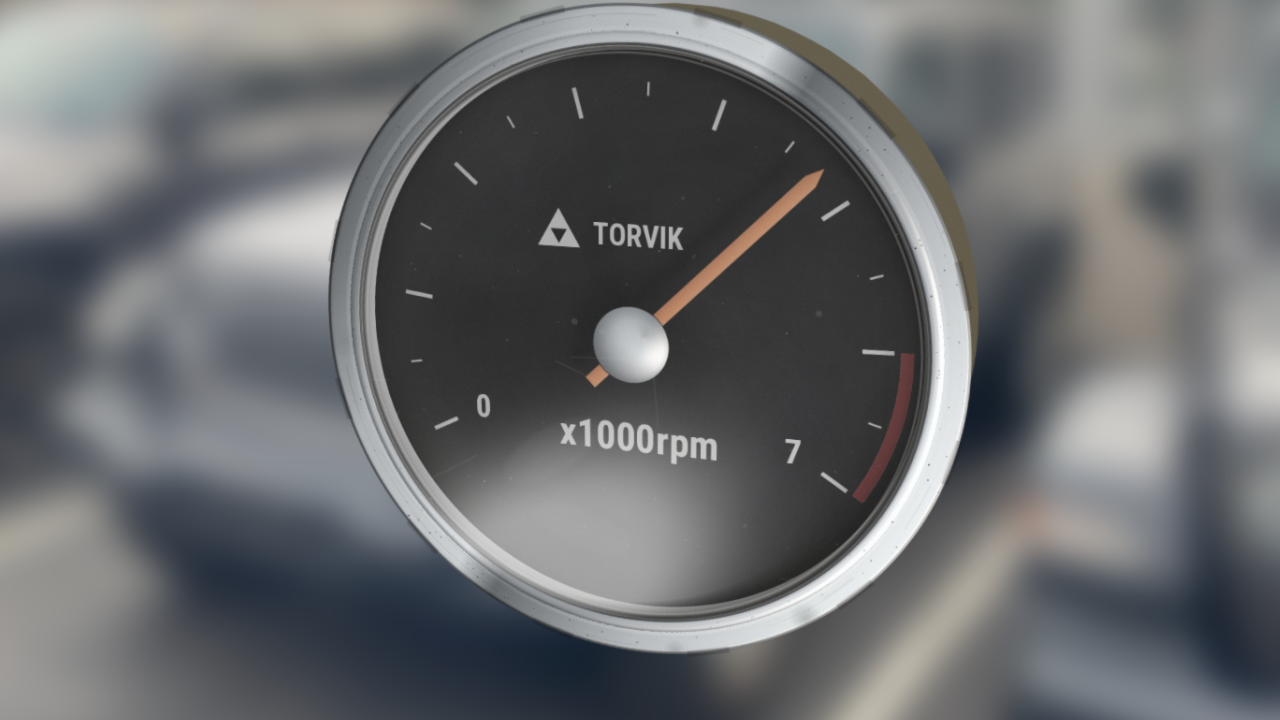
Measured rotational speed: 4750; rpm
